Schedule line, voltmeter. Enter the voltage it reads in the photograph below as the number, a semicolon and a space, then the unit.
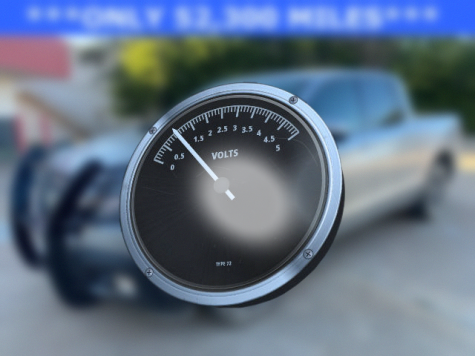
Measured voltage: 1; V
